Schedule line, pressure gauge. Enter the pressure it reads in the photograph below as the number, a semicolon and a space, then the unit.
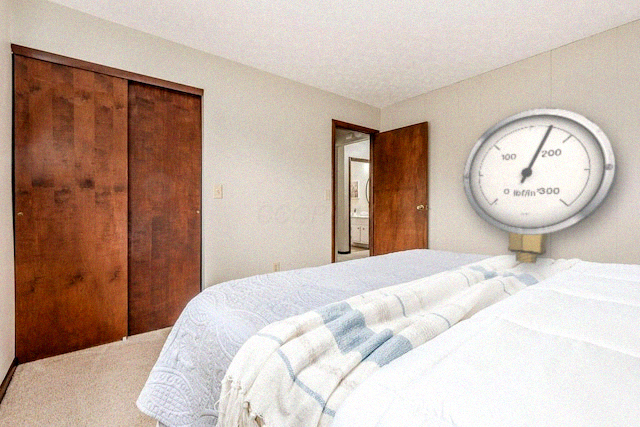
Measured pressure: 175; psi
